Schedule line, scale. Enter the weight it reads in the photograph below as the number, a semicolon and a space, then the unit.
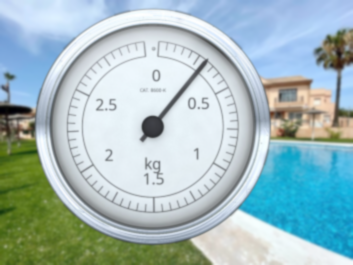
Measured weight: 0.3; kg
